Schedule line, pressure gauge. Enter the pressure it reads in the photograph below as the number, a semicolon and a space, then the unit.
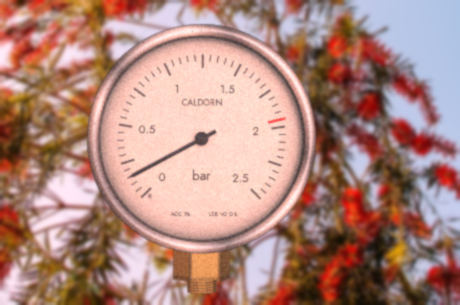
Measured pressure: 0.15; bar
